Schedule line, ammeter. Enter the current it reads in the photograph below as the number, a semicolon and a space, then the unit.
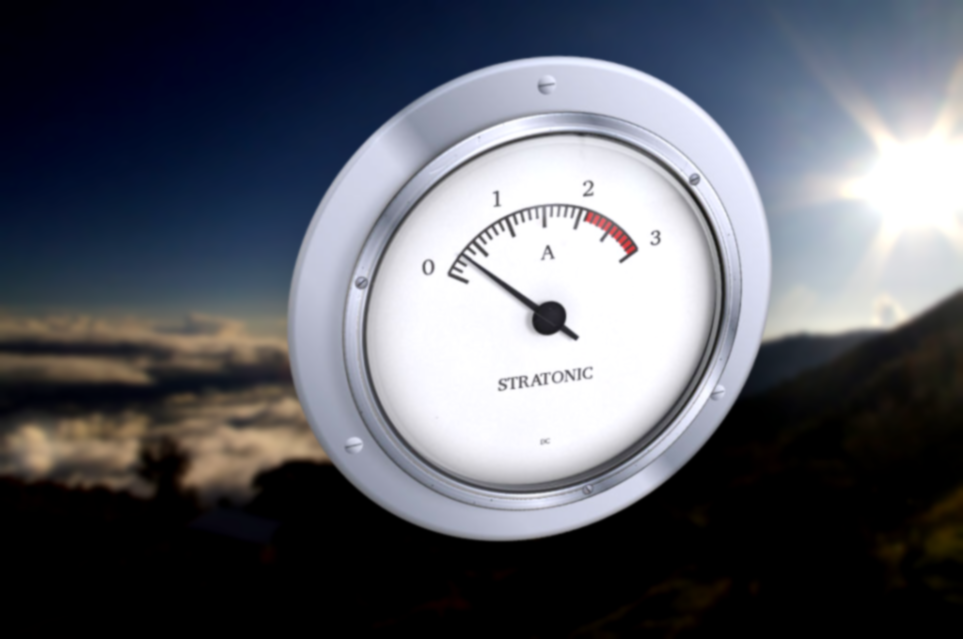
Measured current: 0.3; A
